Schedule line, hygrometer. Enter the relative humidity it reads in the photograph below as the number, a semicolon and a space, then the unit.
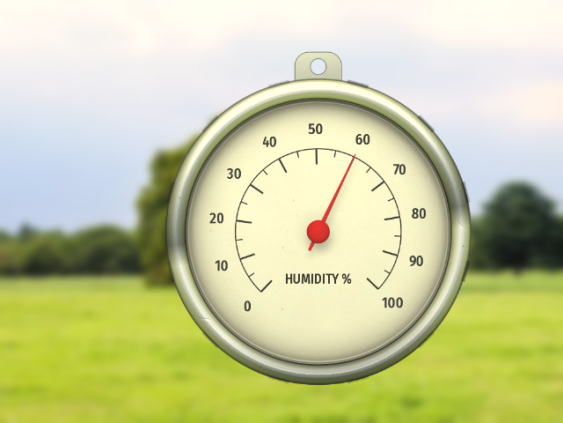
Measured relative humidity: 60; %
